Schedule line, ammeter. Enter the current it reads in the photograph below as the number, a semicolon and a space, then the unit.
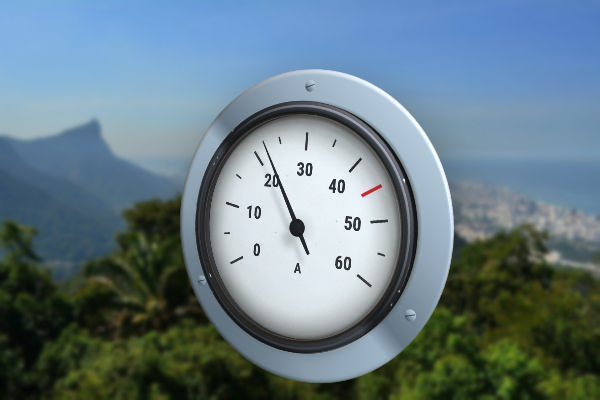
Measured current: 22.5; A
